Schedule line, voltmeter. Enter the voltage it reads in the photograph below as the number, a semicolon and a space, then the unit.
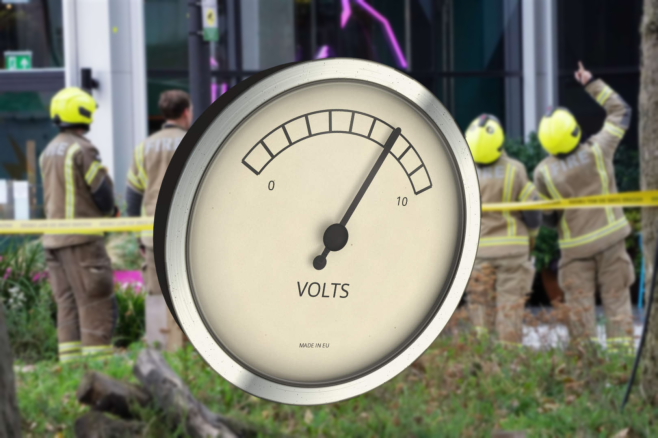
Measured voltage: 7; V
